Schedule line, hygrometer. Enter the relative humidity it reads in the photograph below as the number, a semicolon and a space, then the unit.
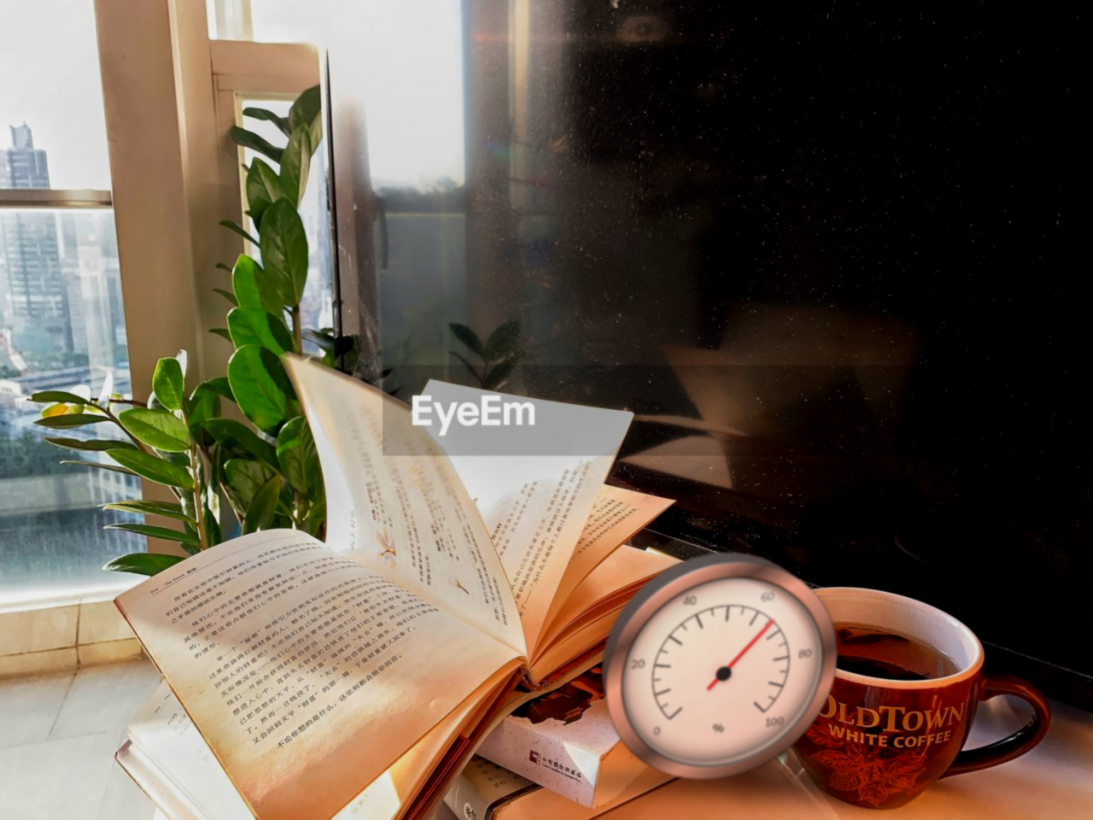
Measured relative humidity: 65; %
